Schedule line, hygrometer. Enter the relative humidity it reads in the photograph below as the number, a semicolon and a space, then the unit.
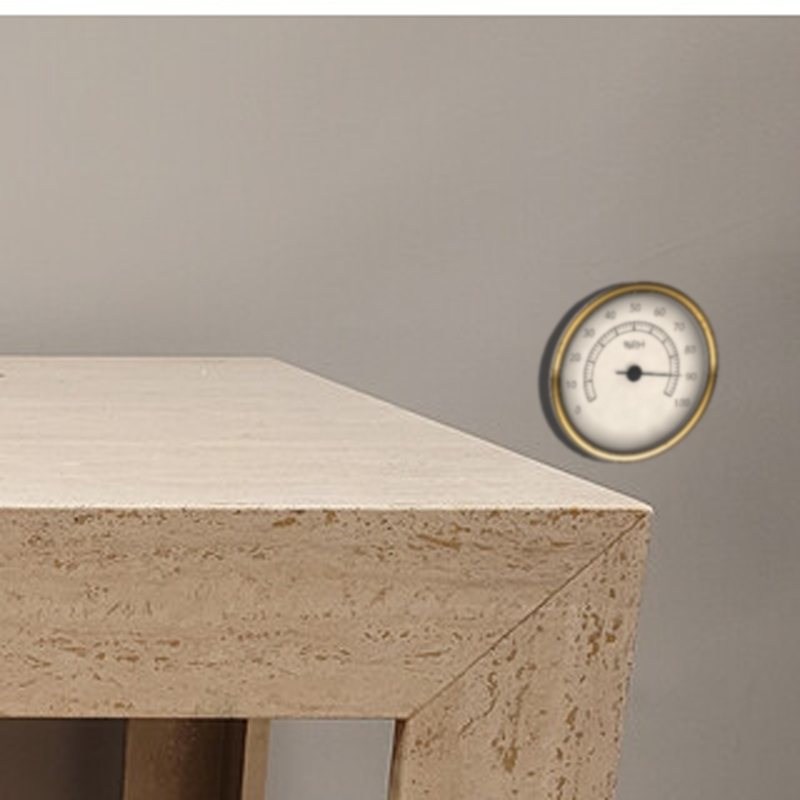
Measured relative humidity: 90; %
